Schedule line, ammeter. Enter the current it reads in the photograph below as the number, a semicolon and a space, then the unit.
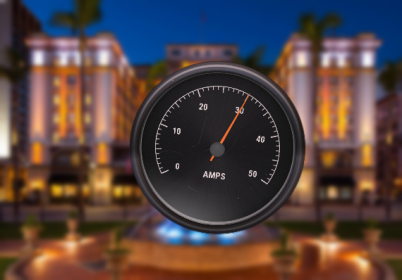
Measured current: 30; A
